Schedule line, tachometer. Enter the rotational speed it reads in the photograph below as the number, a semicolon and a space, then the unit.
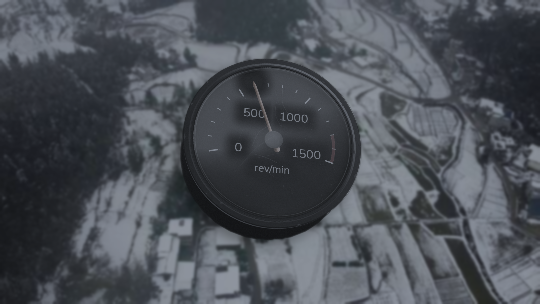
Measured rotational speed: 600; rpm
